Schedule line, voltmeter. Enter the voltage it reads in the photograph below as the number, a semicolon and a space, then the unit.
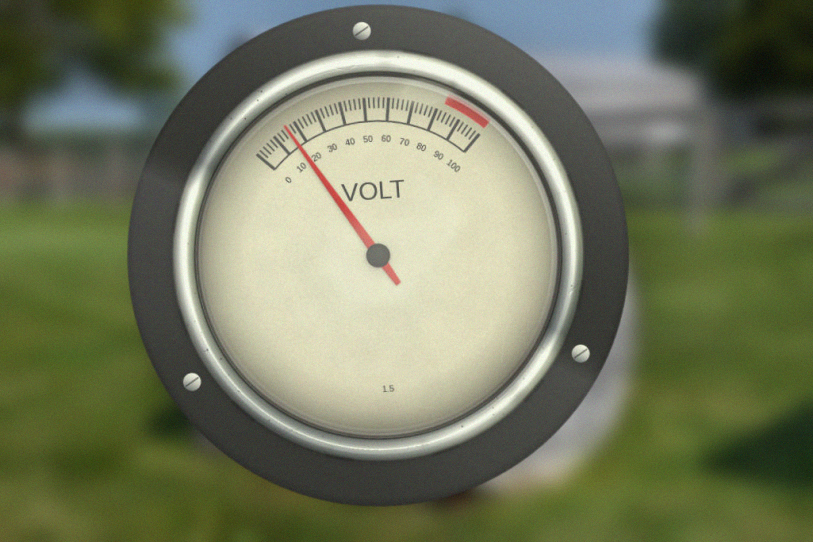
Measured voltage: 16; V
